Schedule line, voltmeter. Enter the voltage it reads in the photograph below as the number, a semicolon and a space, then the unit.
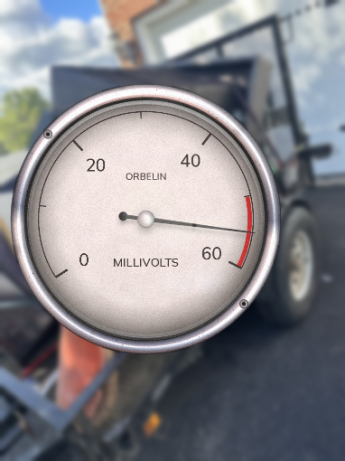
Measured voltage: 55; mV
